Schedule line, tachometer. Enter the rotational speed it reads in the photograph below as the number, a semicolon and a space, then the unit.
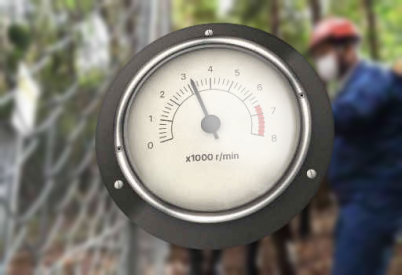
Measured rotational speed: 3200; rpm
